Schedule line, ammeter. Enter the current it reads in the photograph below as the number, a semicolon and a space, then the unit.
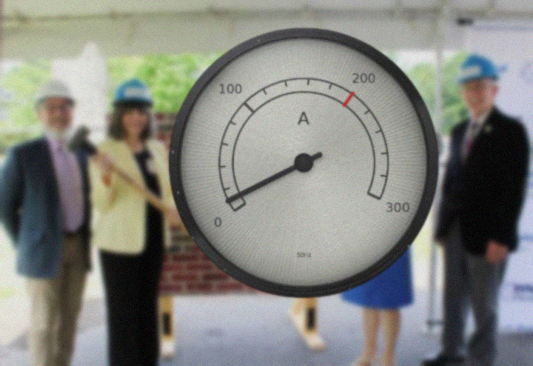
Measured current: 10; A
